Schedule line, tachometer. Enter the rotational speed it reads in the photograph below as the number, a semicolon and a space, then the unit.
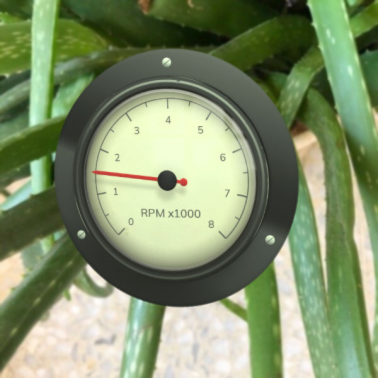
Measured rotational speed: 1500; rpm
